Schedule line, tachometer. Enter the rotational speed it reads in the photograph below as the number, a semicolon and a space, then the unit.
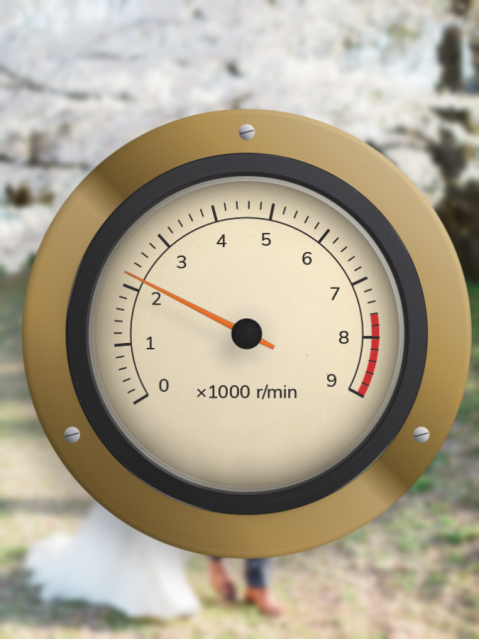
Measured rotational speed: 2200; rpm
